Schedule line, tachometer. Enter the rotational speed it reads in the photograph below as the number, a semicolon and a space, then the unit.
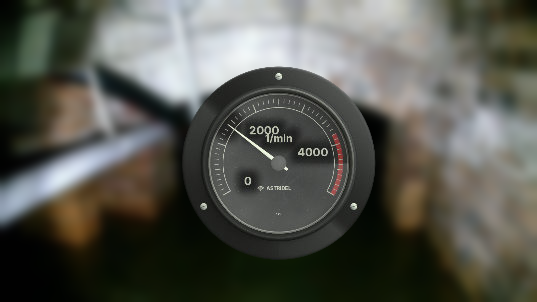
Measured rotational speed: 1400; rpm
